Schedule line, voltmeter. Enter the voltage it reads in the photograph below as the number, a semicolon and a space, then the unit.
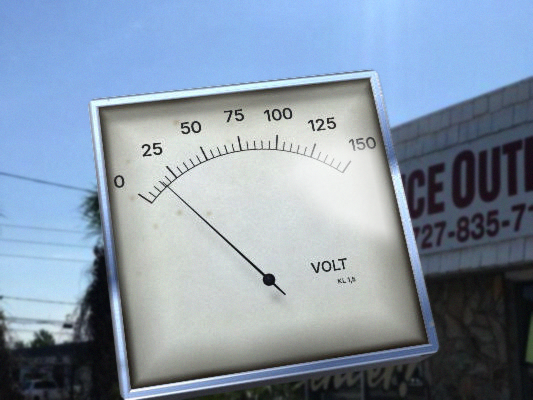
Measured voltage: 15; V
